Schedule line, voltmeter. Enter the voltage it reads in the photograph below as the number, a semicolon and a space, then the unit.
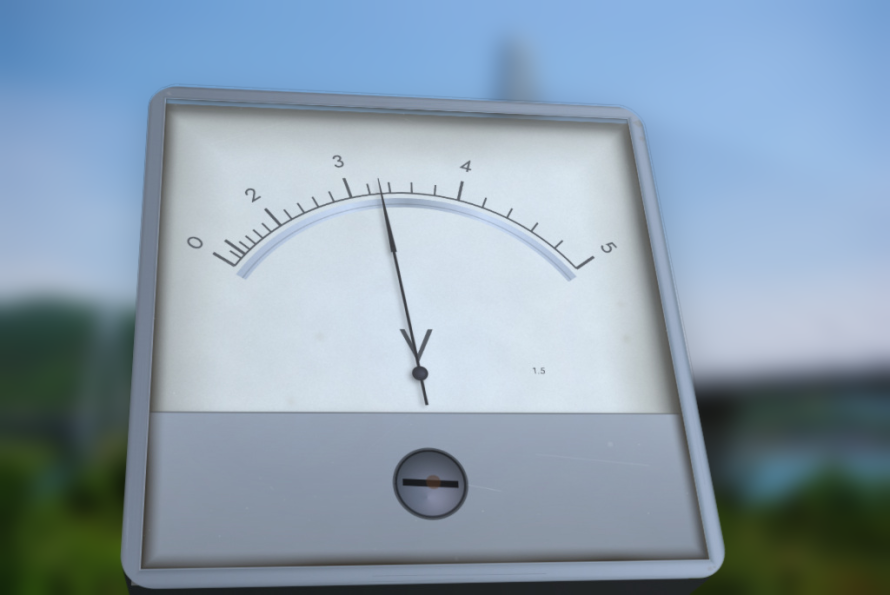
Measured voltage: 3.3; V
